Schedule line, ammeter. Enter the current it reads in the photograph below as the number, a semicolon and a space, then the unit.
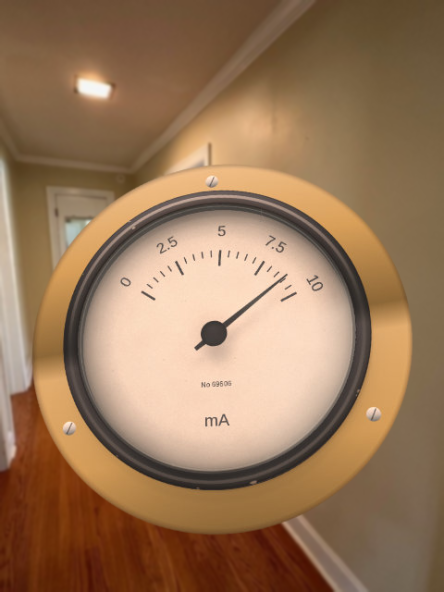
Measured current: 9; mA
